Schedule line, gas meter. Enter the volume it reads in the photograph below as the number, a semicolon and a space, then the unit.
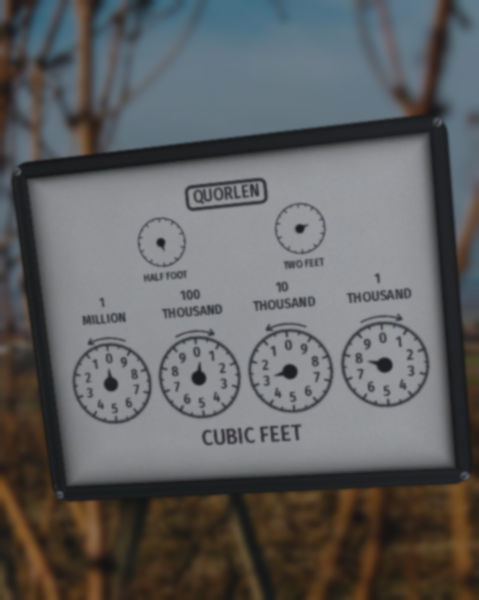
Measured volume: 2800; ft³
